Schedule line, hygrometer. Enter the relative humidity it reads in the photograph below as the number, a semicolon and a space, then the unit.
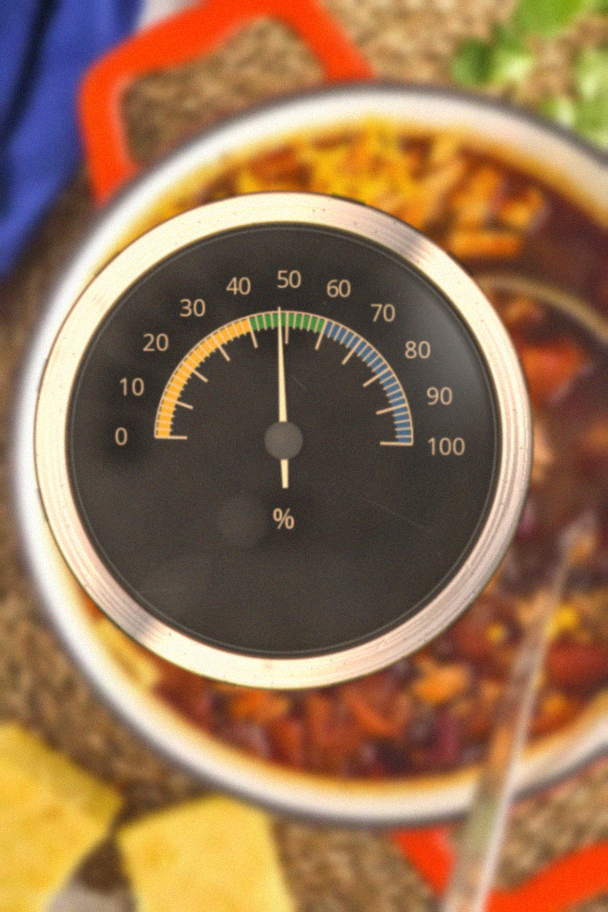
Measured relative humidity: 48; %
